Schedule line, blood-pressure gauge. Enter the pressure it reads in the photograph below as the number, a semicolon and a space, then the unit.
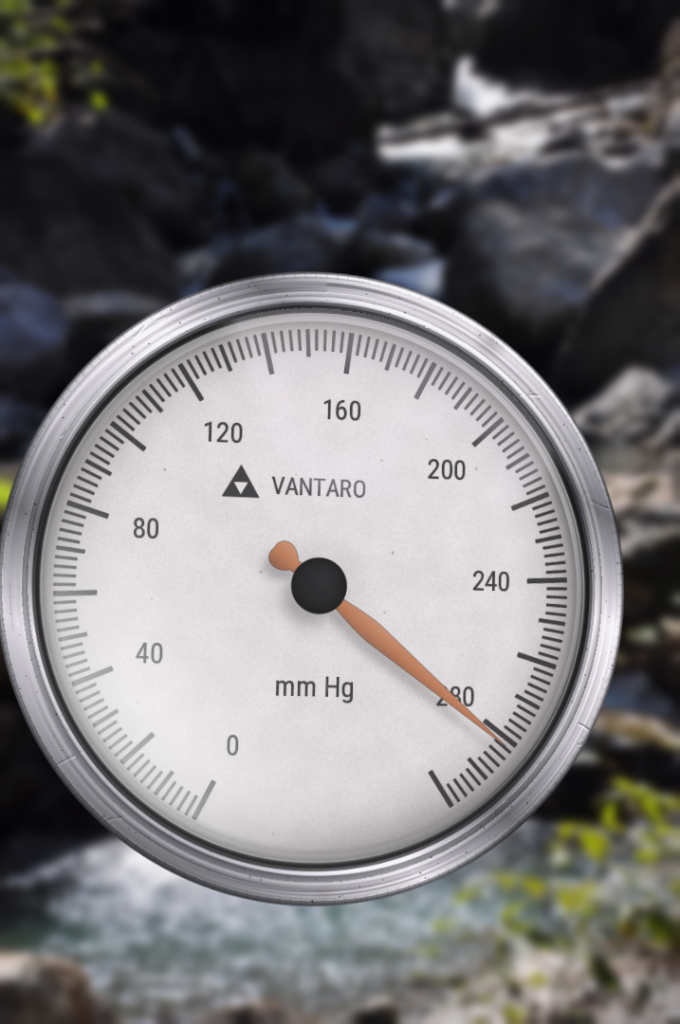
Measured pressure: 282; mmHg
